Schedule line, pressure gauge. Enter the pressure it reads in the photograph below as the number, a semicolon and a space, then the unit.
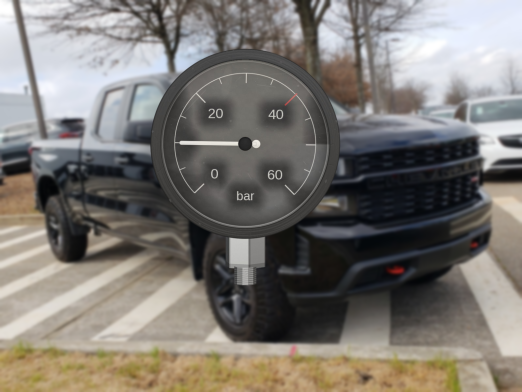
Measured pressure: 10; bar
